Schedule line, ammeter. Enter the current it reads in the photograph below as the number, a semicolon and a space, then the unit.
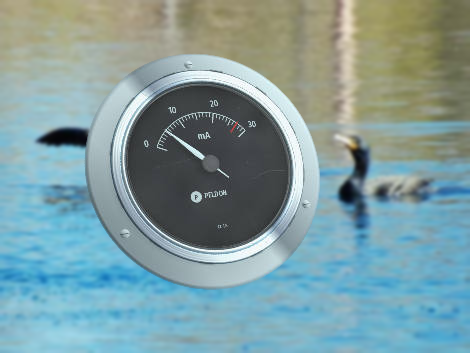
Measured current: 5; mA
